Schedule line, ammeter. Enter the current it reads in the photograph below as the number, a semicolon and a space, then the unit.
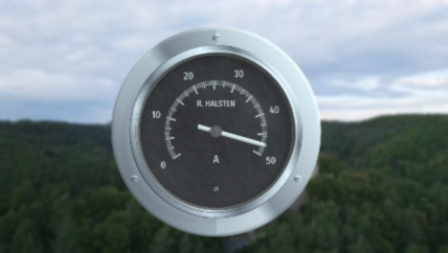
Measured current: 47.5; A
